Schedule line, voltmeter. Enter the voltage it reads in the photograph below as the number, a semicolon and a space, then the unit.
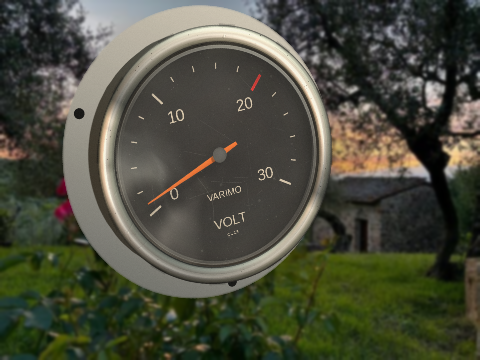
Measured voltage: 1; V
